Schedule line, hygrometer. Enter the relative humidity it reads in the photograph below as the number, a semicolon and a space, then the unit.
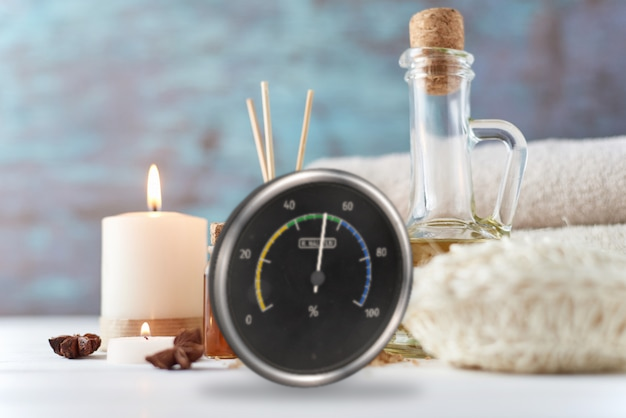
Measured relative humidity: 52; %
